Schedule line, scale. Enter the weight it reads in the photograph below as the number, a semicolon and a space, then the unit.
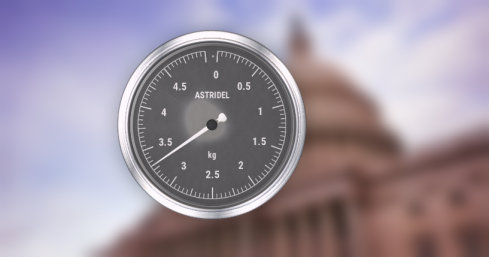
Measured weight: 3.3; kg
